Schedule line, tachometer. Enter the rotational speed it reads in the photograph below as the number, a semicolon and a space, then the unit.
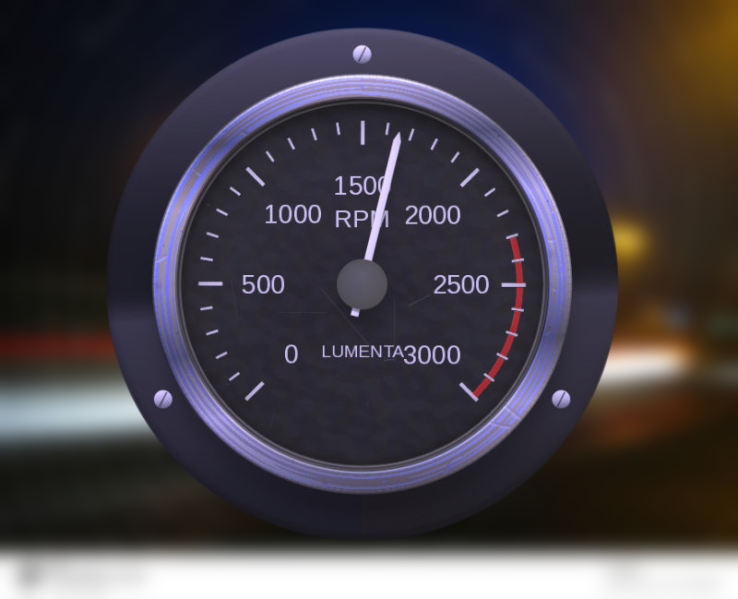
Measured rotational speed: 1650; rpm
